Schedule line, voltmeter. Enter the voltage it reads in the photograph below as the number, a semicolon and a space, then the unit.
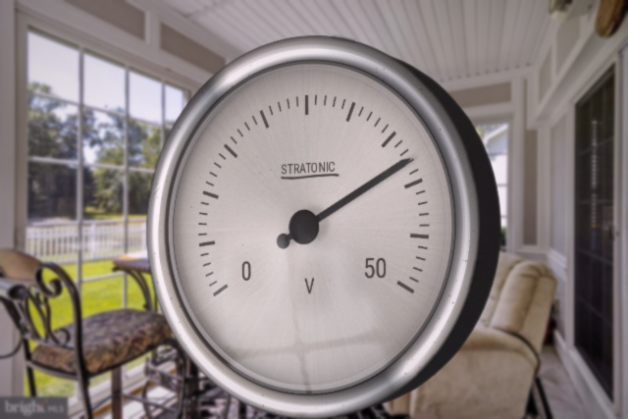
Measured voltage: 38; V
